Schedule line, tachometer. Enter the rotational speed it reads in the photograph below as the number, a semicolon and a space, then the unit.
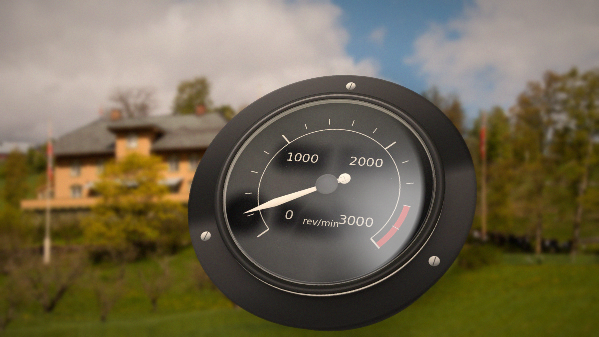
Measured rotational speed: 200; rpm
